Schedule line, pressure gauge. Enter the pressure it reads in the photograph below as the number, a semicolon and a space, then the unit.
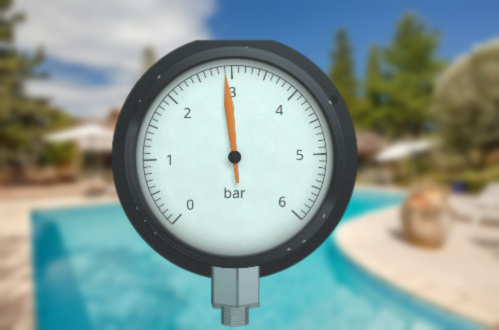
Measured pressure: 2.9; bar
